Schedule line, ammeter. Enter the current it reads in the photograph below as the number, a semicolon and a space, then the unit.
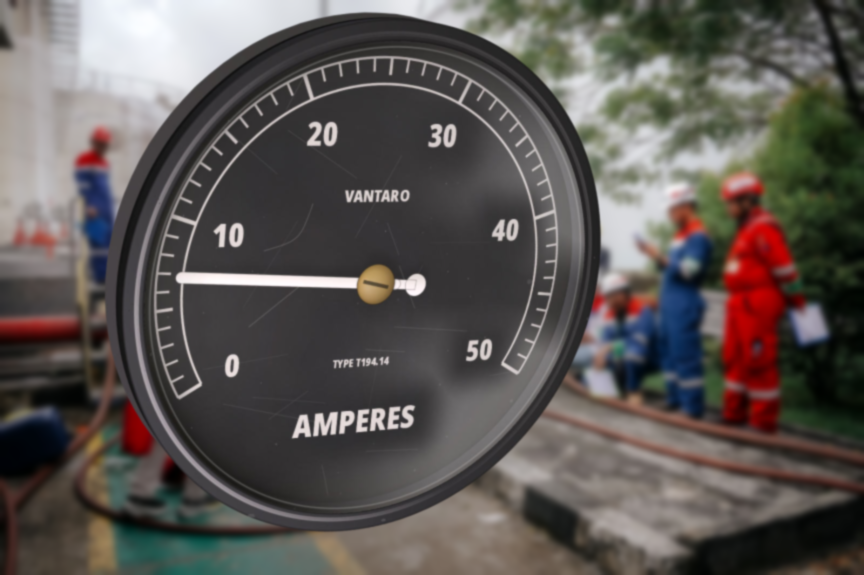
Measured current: 7; A
